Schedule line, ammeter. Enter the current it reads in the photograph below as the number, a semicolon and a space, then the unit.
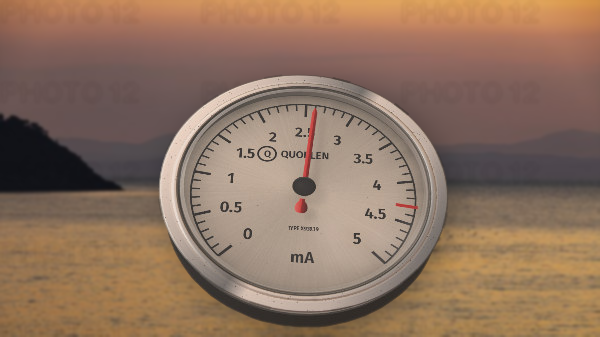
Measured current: 2.6; mA
